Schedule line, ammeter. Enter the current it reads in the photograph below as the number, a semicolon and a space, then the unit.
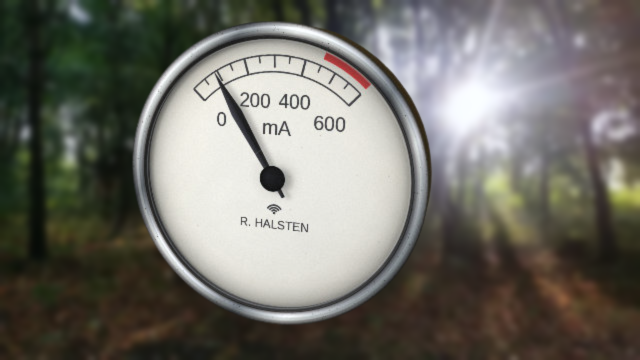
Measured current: 100; mA
